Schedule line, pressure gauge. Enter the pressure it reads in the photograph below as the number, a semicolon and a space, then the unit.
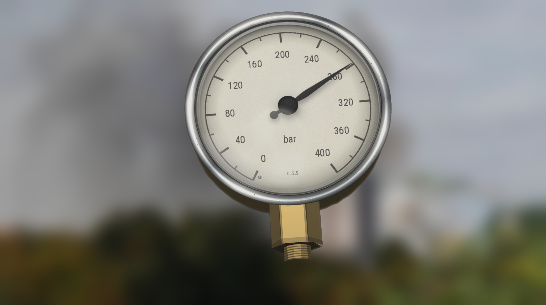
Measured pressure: 280; bar
